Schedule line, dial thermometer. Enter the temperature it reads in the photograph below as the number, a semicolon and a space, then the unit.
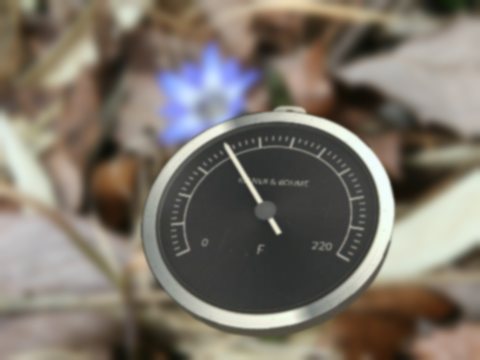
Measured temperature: 80; °F
